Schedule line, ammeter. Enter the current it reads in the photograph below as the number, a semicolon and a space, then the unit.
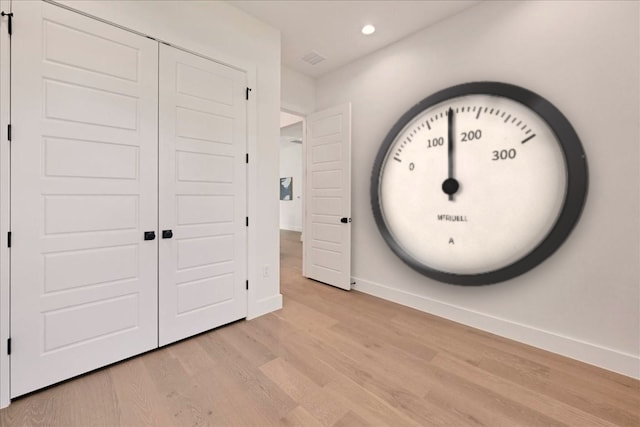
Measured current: 150; A
